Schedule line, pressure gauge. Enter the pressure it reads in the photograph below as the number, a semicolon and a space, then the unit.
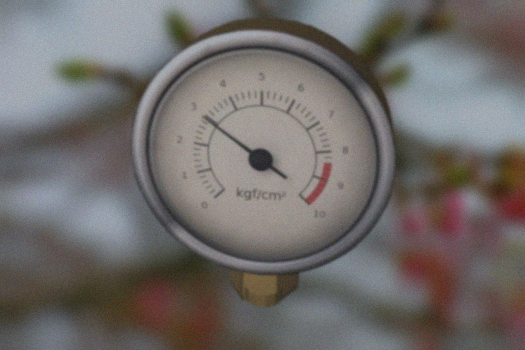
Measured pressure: 3; kg/cm²
